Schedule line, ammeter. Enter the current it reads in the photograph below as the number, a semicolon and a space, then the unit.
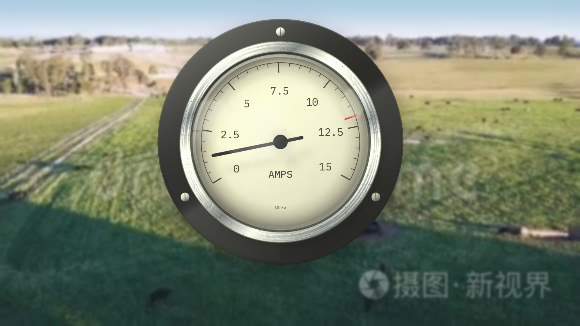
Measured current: 1.25; A
